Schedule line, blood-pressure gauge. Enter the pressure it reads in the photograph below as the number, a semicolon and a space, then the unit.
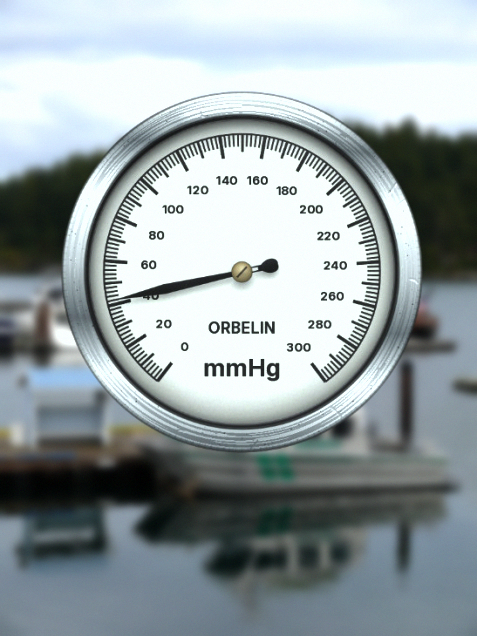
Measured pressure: 42; mmHg
